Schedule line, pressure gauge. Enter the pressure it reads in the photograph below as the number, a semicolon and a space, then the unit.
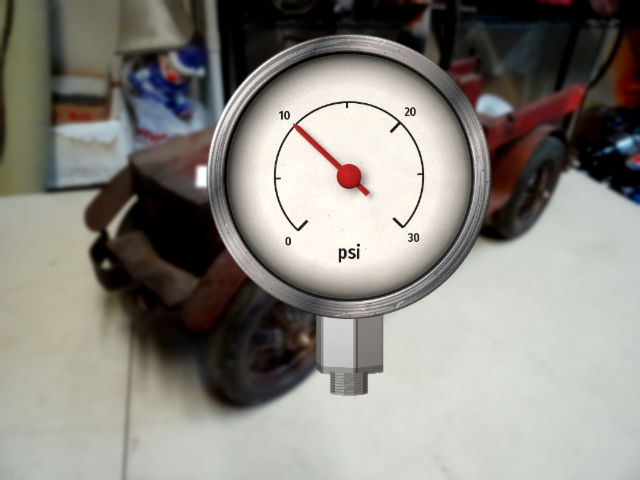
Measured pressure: 10; psi
